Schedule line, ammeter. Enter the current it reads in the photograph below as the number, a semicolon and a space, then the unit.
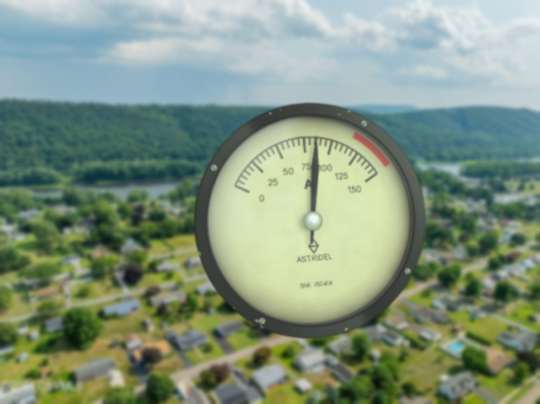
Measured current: 85; A
